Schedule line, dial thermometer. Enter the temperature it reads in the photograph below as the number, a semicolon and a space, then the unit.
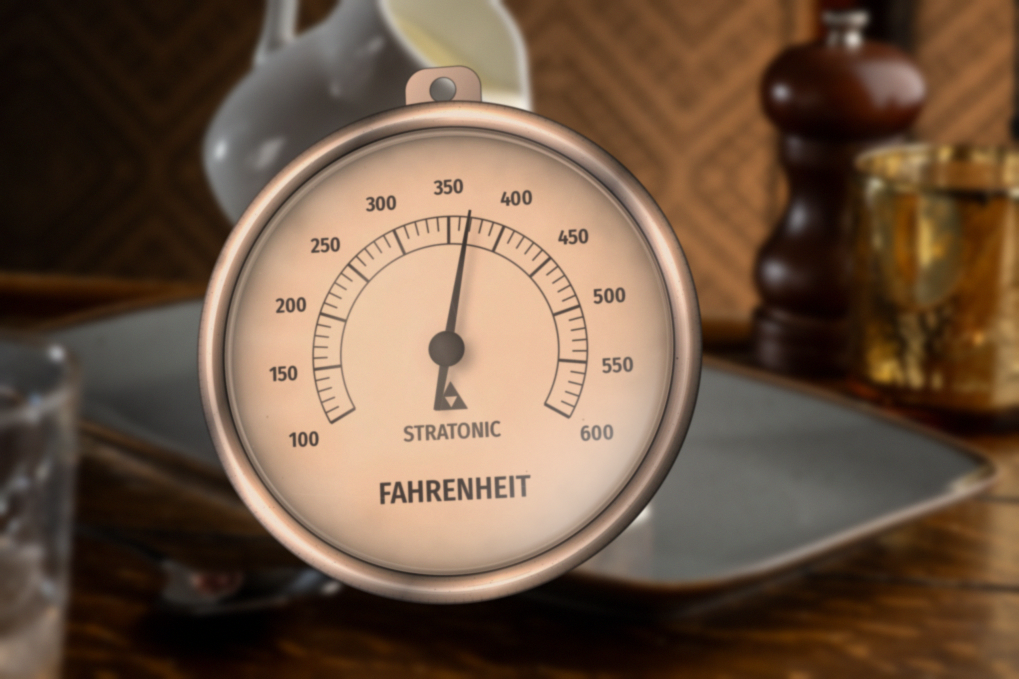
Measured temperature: 370; °F
